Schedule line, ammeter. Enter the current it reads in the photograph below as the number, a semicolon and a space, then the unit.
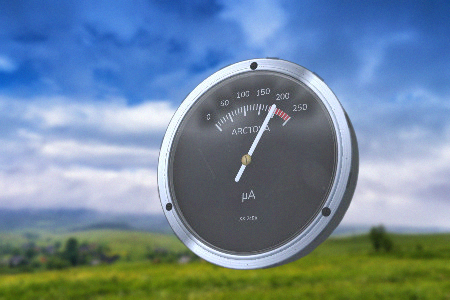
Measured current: 200; µA
